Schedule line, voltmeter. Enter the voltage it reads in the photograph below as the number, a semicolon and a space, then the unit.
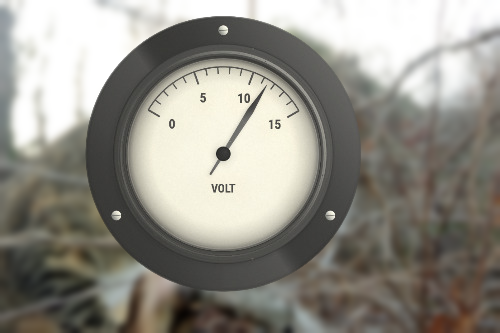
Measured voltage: 11.5; V
